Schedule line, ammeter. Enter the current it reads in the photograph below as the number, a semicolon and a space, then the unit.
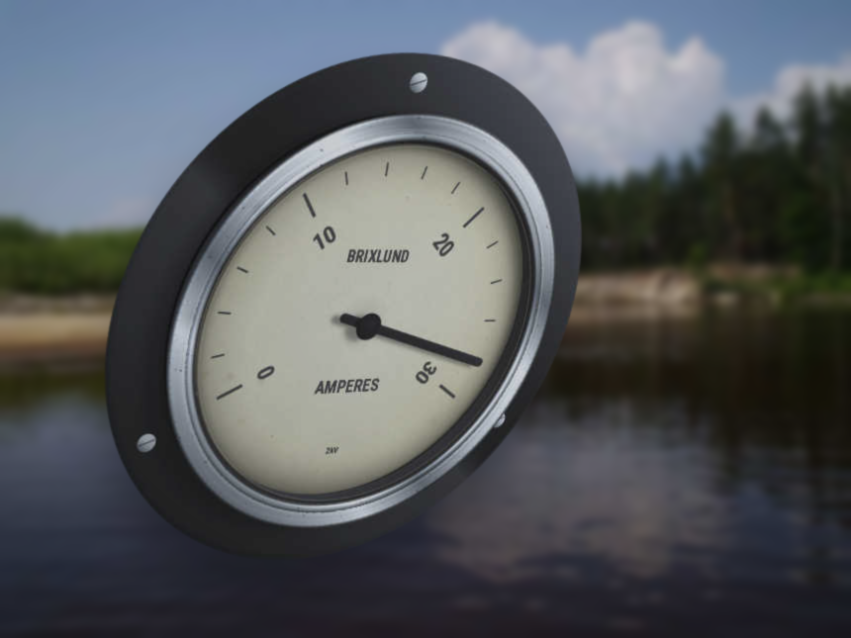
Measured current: 28; A
